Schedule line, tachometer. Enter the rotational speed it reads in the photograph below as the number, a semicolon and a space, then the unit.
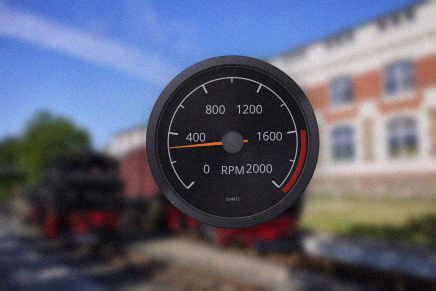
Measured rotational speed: 300; rpm
